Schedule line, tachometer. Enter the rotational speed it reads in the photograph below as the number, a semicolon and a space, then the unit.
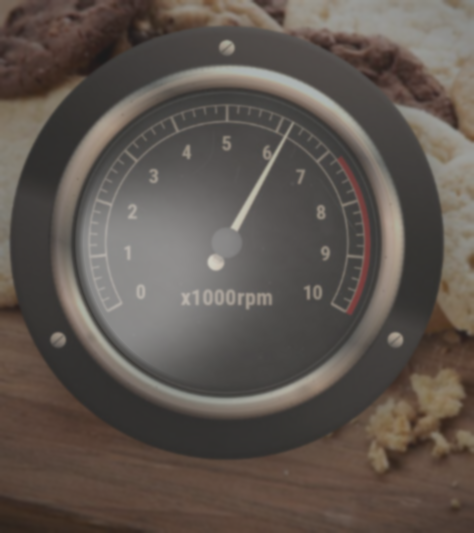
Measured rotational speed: 6200; rpm
